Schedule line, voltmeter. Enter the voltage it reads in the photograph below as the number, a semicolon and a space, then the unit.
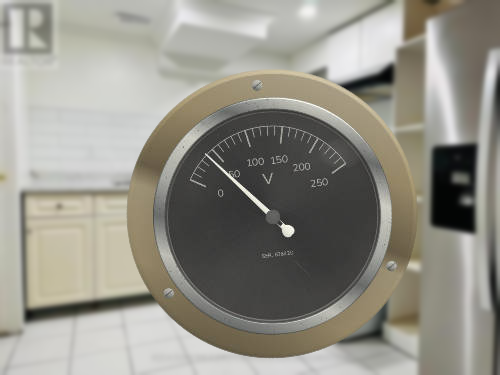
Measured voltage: 40; V
